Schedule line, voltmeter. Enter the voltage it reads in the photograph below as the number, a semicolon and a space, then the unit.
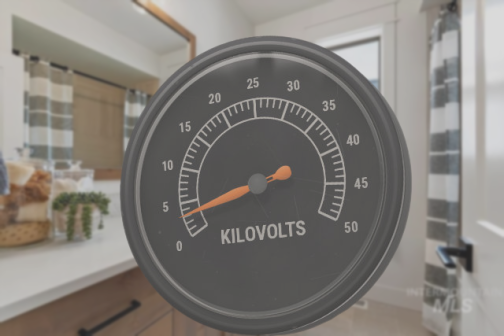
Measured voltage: 3; kV
